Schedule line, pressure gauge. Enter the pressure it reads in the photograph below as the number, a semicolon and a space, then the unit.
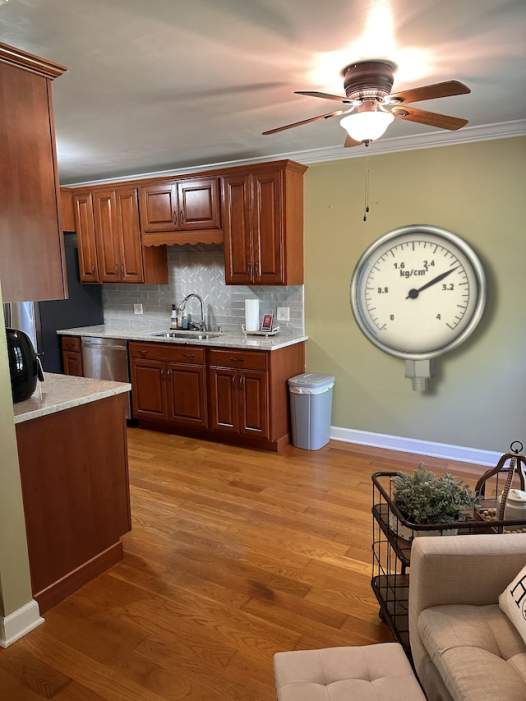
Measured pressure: 2.9; kg/cm²
